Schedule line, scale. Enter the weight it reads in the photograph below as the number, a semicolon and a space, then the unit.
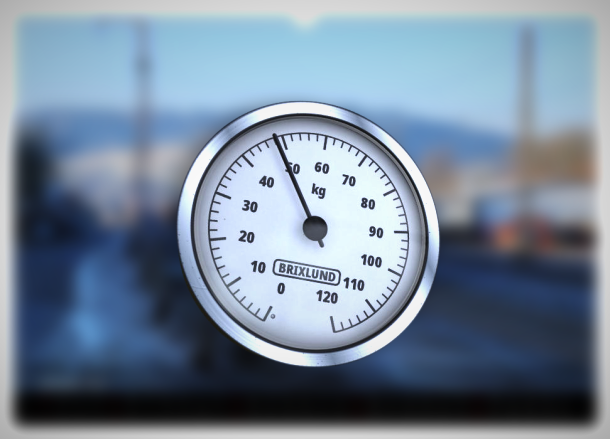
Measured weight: 48; kg
